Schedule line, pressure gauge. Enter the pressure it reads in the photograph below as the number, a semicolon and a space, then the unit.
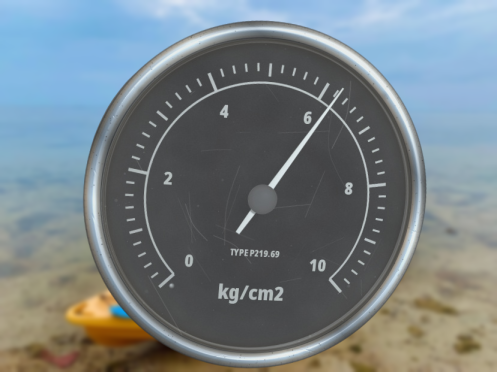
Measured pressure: 6.2; kg/cm²
